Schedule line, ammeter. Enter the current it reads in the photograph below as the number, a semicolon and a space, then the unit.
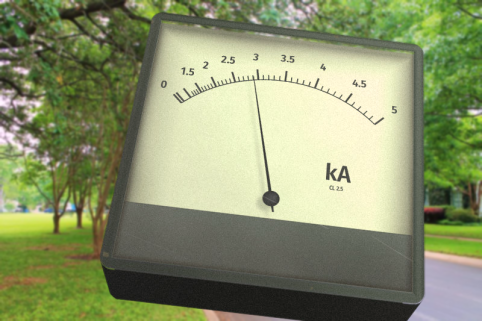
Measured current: 2.9; kA
